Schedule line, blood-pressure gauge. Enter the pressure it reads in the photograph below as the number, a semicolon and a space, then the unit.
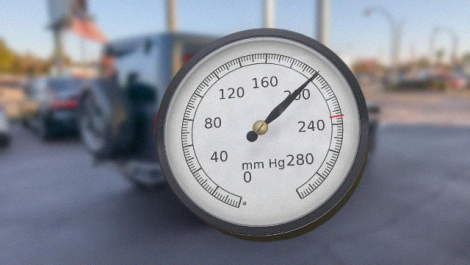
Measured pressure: 200; mmHg
